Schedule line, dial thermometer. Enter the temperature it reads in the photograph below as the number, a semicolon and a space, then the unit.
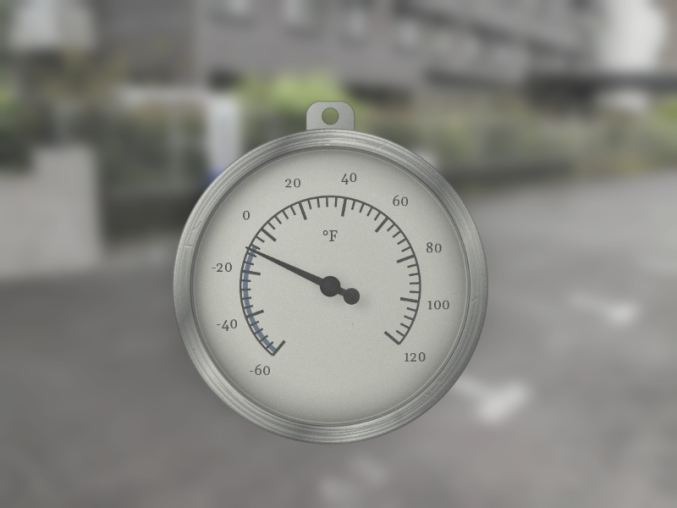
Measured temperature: -10; °F
